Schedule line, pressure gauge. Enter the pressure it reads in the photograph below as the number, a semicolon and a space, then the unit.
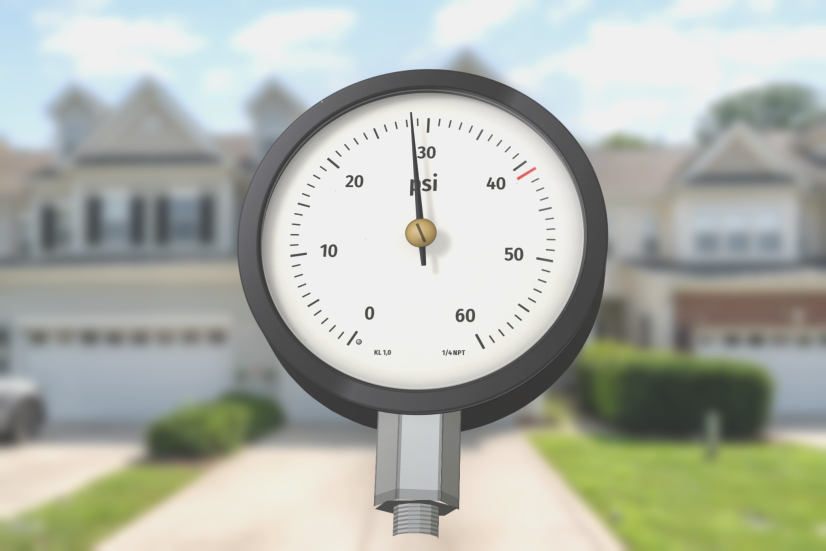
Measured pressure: 28.5; psi
